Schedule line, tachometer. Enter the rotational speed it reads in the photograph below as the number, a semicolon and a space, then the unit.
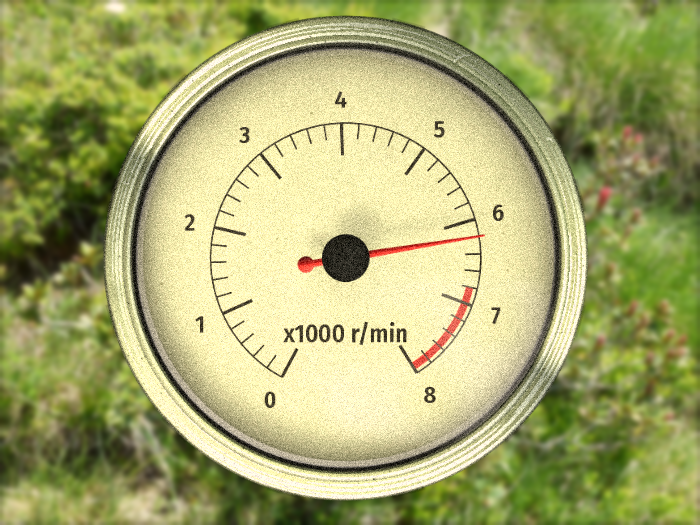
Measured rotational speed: 6200; rpm
